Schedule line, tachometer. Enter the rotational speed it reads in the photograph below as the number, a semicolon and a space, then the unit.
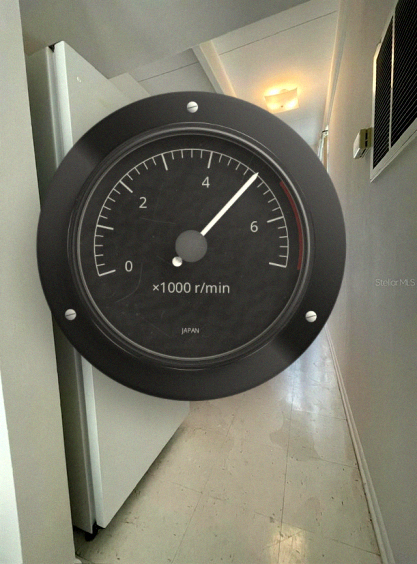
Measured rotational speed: 5000; rpm
